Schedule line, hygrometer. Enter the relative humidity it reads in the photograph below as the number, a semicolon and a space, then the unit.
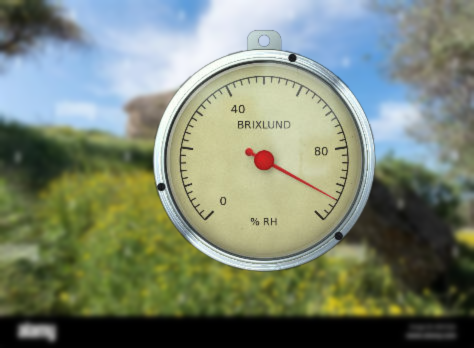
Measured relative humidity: 94; %
